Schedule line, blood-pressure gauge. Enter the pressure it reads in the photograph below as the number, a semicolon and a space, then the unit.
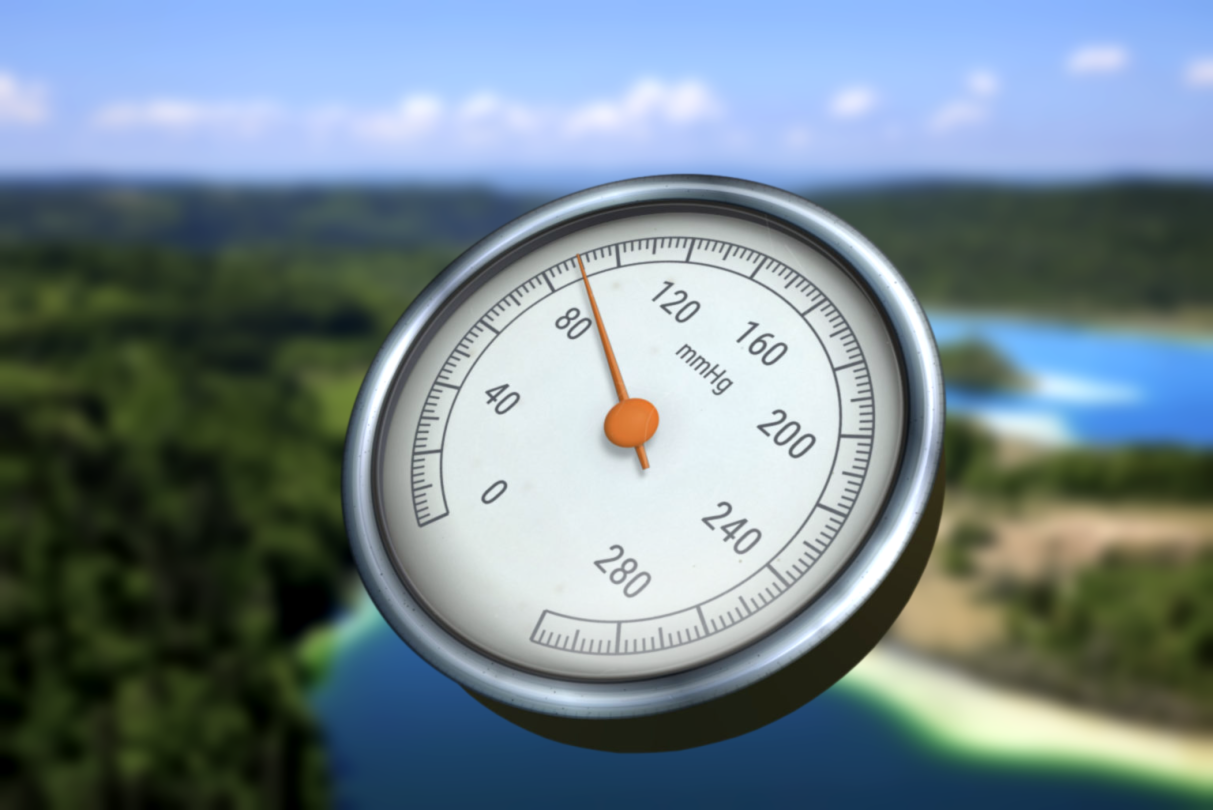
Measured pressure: 90; mmHg
